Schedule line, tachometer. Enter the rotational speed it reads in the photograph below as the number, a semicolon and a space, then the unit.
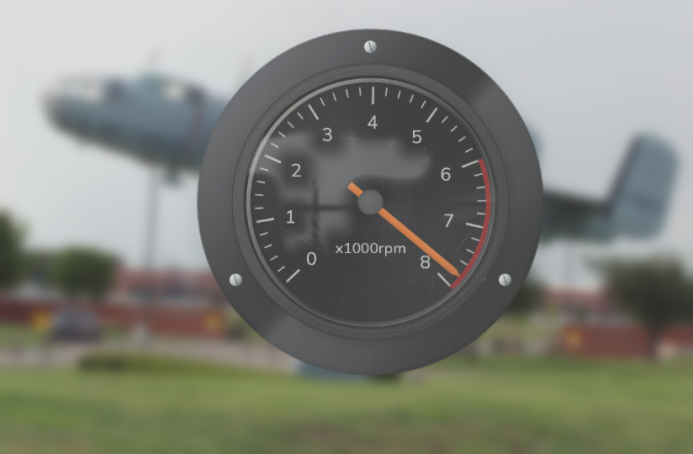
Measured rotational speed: 7800; rpm
